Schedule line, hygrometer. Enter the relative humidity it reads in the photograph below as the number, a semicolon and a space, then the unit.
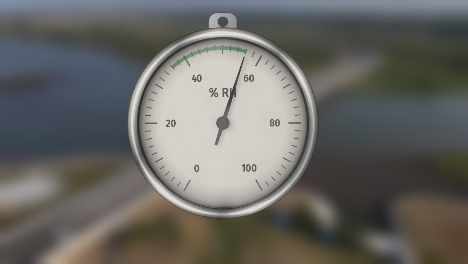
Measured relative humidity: 56; %
